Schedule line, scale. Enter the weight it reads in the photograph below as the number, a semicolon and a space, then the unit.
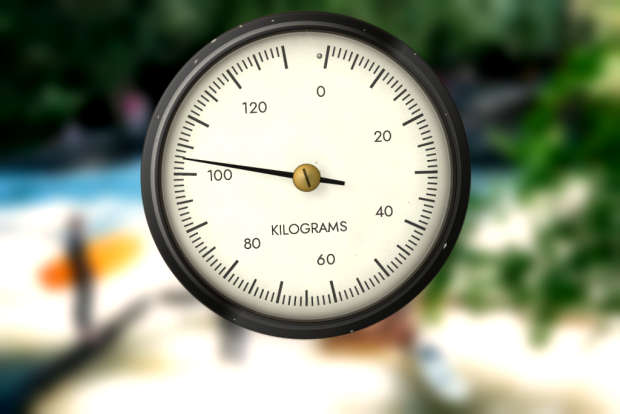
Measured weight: 103; kg
